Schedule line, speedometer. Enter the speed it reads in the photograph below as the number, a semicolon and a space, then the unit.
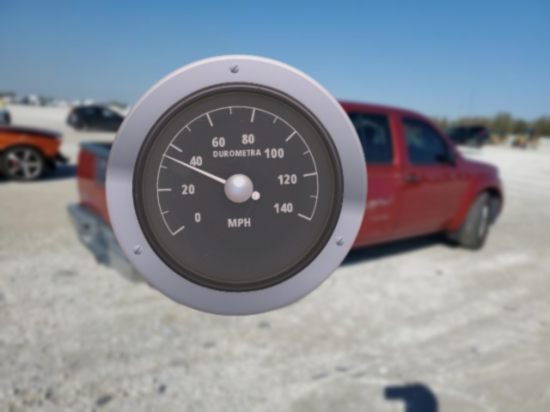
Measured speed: 35; mph
